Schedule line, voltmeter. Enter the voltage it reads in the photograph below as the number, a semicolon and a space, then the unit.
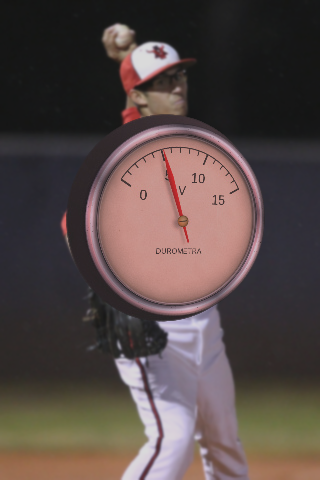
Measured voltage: 5; V
